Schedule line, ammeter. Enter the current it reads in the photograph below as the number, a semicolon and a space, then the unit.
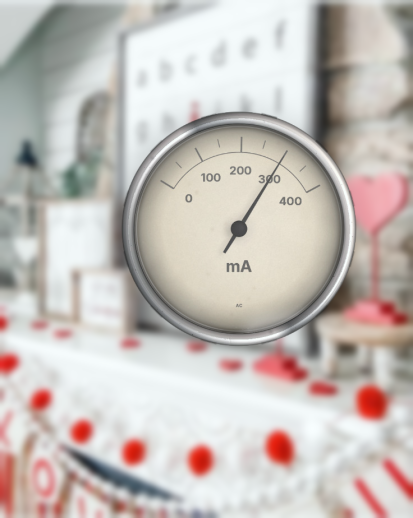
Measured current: 300; mA
